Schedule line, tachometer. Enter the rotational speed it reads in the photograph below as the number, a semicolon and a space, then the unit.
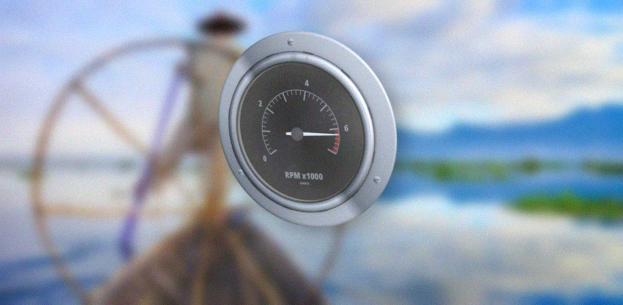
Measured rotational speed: 6200; rpm
